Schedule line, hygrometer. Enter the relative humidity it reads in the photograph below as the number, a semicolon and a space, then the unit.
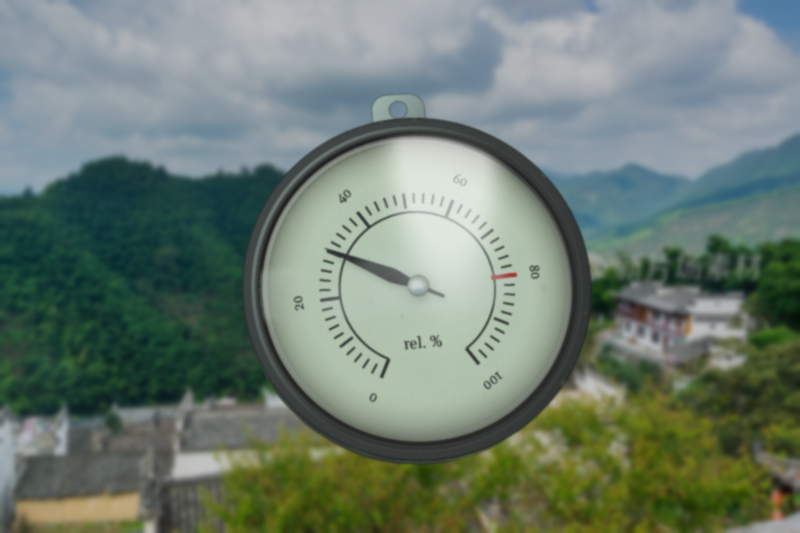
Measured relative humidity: 30; %
